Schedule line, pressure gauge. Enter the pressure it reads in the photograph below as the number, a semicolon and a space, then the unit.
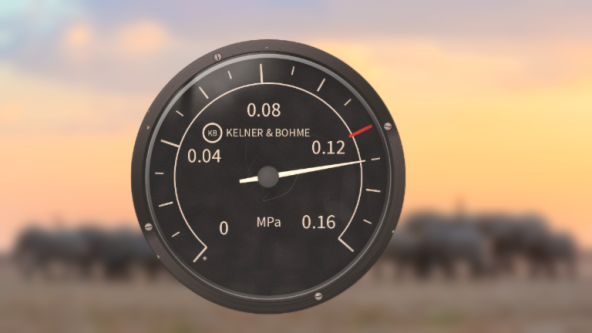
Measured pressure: 0.13; MPa
